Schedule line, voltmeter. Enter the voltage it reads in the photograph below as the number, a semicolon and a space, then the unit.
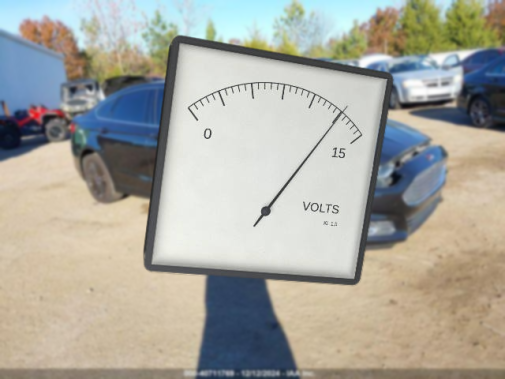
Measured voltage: 12.5; V
